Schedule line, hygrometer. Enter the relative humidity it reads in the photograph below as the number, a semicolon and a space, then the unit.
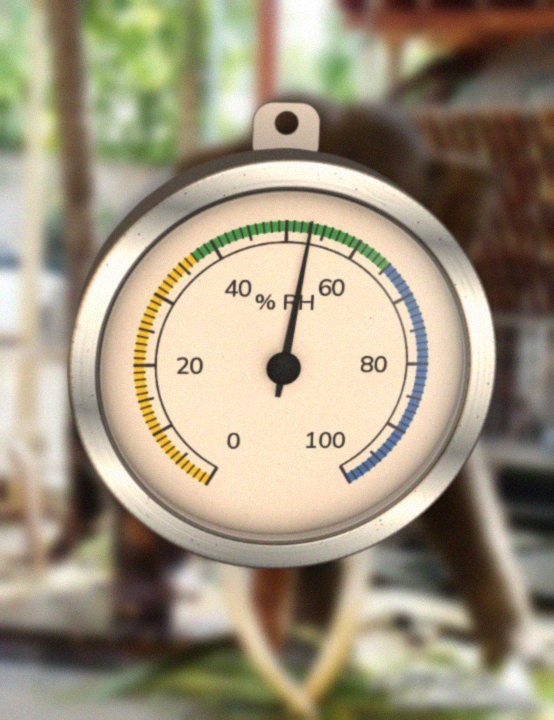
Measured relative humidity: 53; %
